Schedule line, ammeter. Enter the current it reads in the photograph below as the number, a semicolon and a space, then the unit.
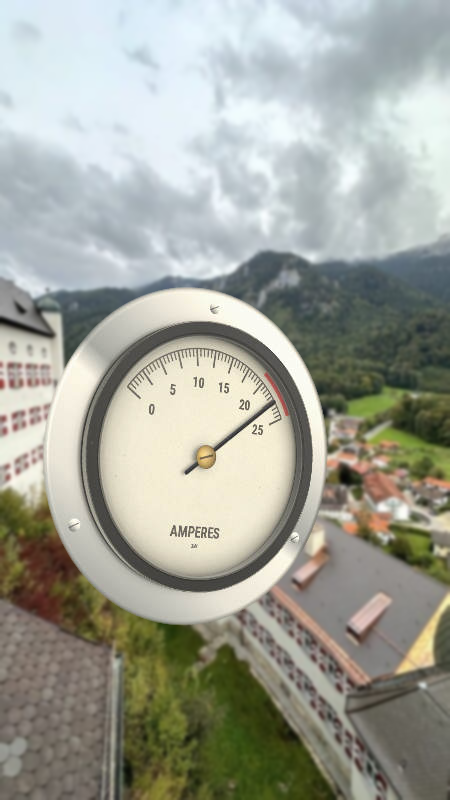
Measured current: 22.5; A
